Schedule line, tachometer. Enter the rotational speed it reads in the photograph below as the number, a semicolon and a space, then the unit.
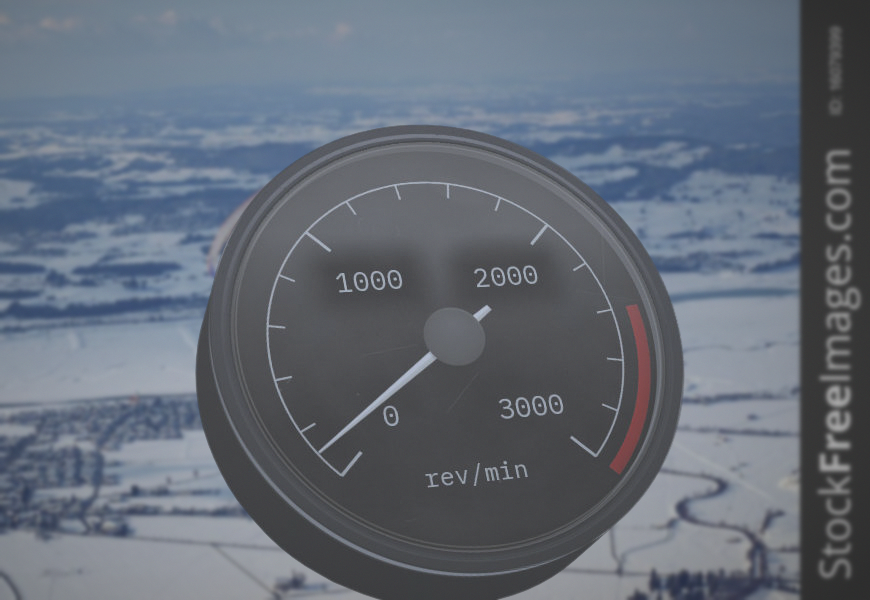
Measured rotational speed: 100; rpm
